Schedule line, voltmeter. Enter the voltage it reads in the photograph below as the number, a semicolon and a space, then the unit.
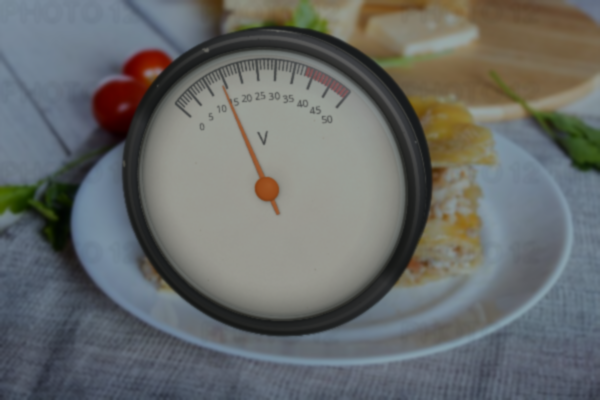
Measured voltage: 15; V
